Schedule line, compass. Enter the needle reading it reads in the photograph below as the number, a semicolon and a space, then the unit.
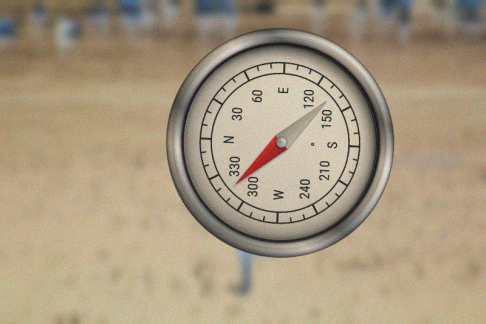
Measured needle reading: 315; °
